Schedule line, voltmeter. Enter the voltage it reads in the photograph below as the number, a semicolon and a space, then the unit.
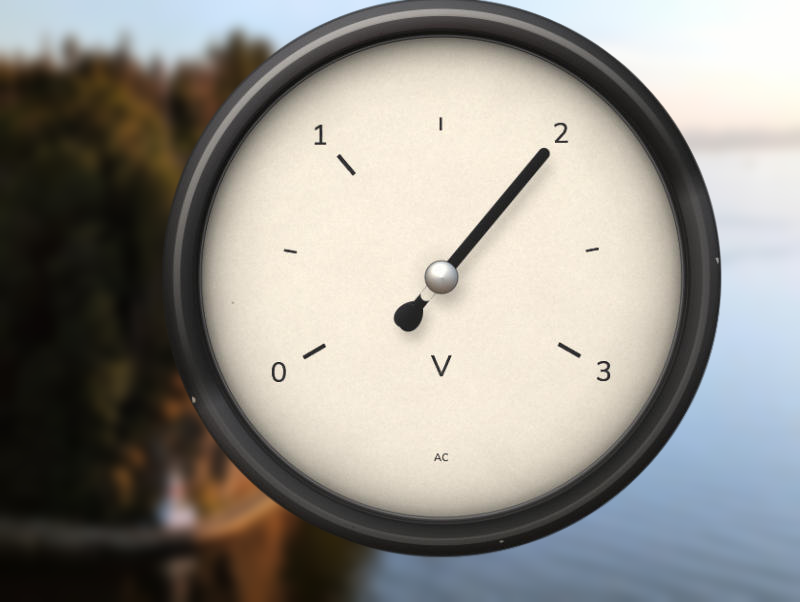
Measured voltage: 2; V
